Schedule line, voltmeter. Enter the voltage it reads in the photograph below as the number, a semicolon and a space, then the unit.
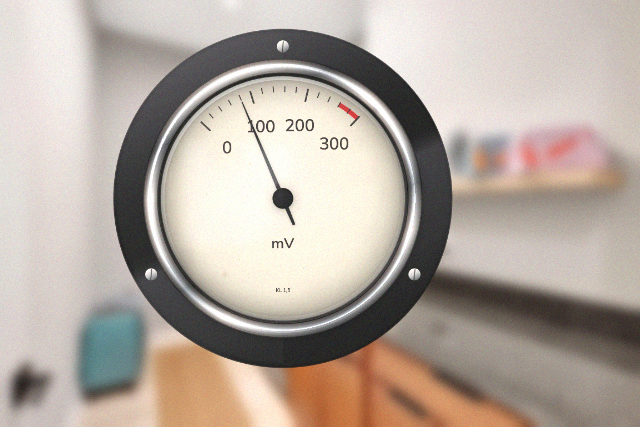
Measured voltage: 80; mV
